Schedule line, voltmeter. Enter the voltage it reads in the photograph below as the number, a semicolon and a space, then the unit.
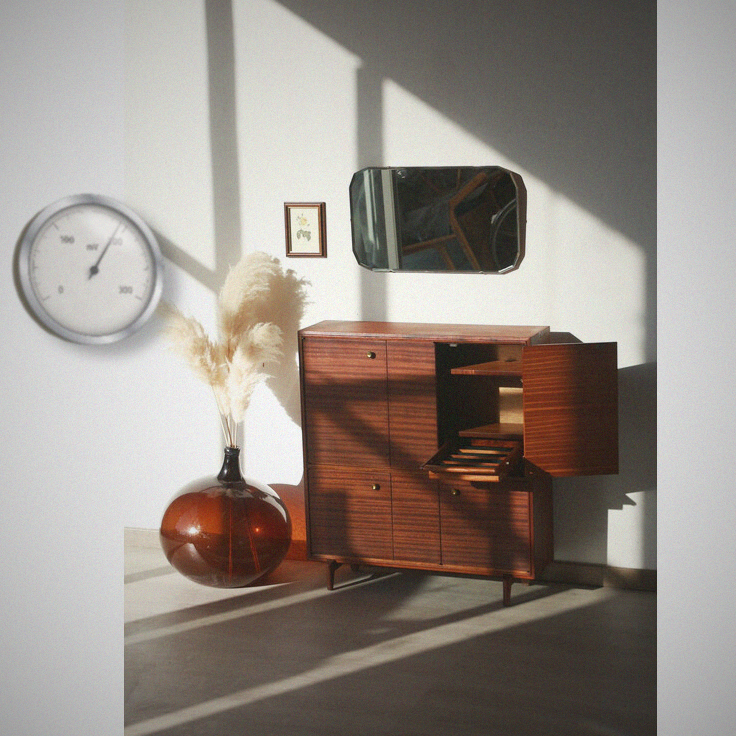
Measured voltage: 190; mV
